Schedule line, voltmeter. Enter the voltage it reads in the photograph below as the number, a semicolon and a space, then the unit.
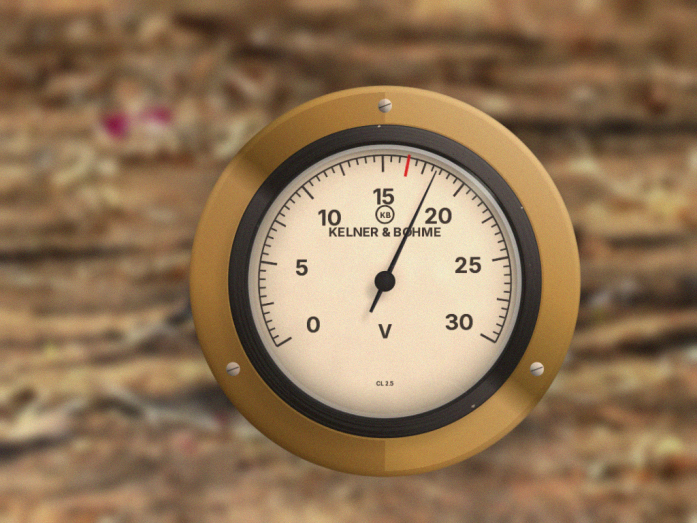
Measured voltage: 18.25; V
